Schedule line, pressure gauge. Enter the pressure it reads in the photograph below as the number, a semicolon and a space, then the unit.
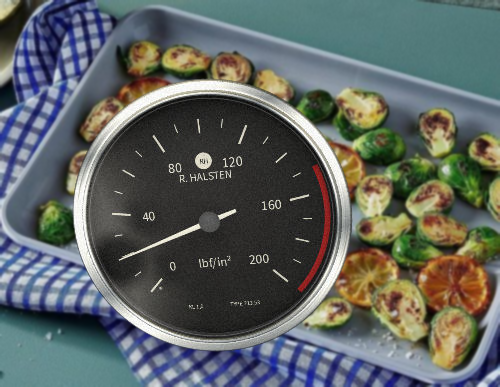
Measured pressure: 20; psi
